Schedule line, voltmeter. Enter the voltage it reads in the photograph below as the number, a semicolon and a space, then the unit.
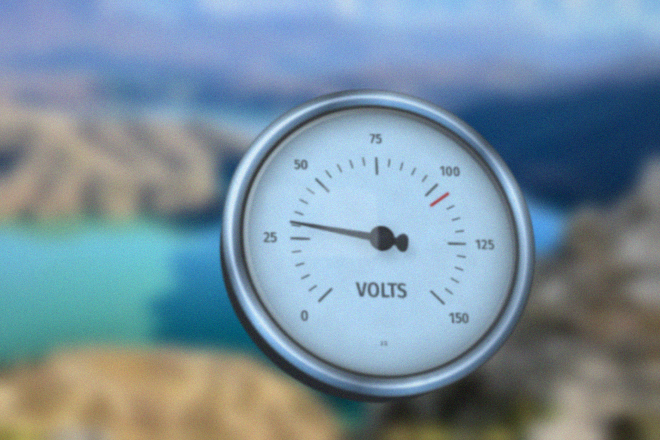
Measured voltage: 30; V
